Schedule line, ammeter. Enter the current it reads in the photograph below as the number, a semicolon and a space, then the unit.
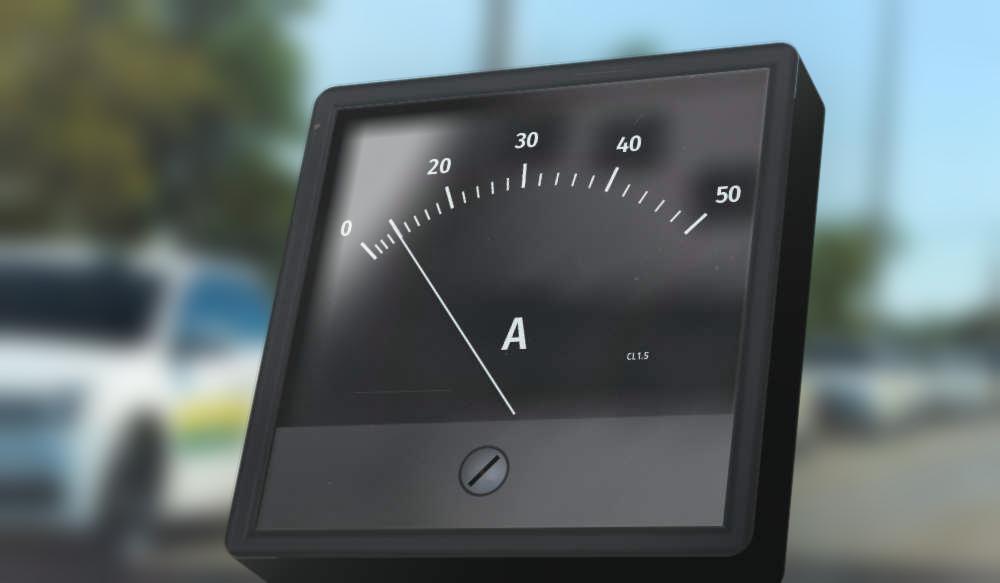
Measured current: 10; A
